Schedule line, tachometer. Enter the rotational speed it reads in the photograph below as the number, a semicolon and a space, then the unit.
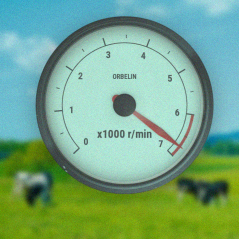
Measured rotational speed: 6750; rpm
